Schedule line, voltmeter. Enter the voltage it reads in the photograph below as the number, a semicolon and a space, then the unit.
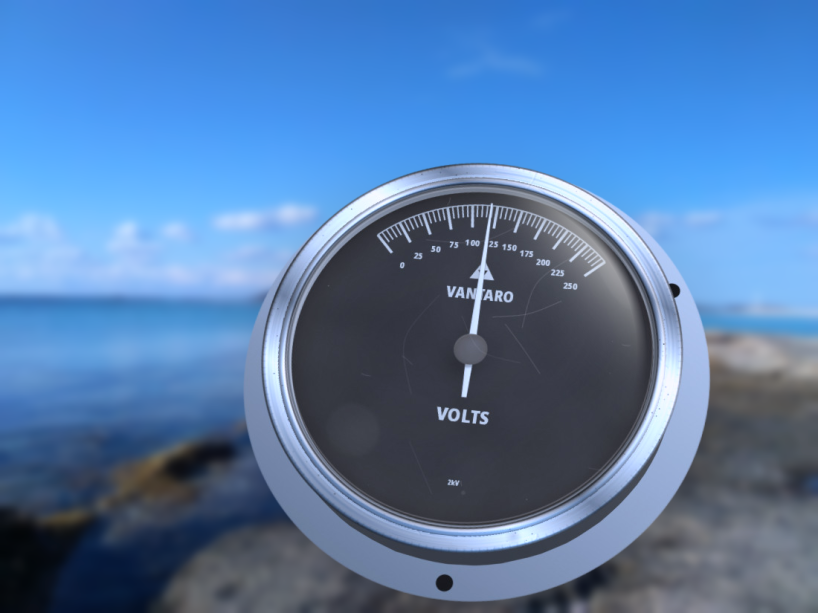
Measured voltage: 120; V
